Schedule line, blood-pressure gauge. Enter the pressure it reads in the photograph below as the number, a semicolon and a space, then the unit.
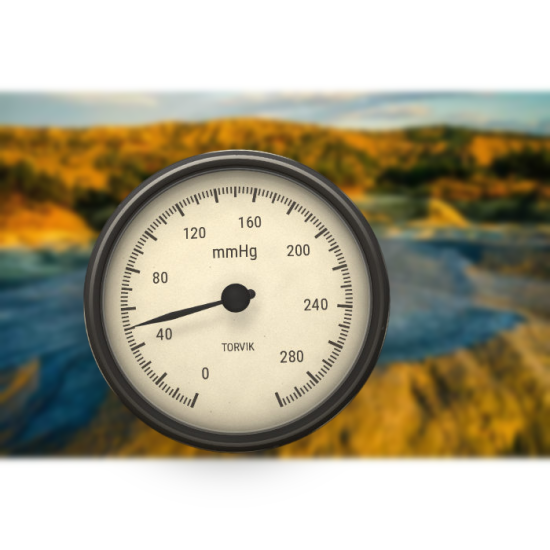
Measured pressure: 50; mmHg
